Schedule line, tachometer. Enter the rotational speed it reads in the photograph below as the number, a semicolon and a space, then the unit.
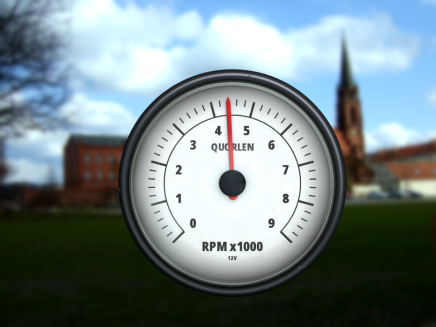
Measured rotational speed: 4400; rpm
